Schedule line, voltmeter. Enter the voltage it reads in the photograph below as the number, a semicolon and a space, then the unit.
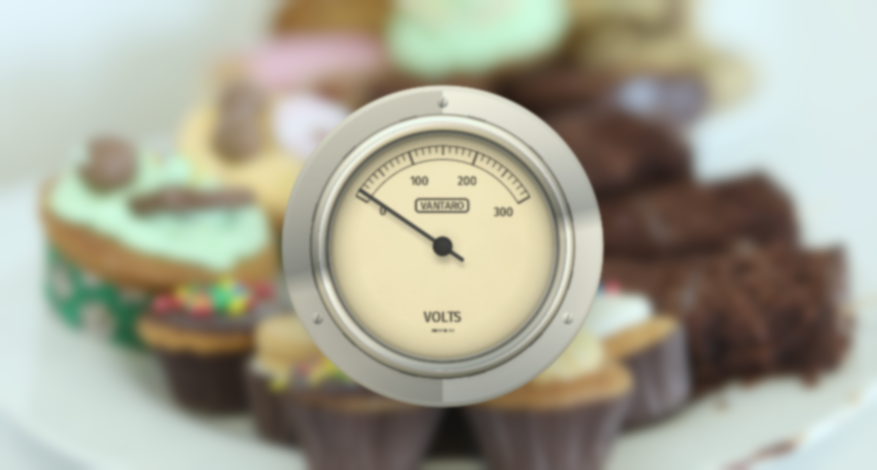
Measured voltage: 10; V
